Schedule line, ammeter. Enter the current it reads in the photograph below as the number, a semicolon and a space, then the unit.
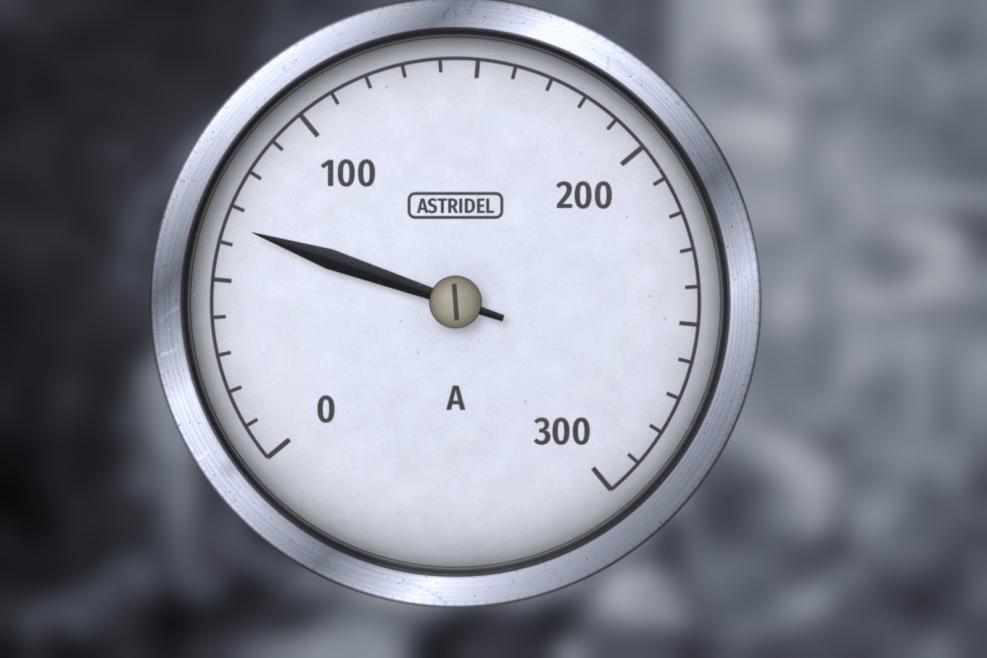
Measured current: 65; A
